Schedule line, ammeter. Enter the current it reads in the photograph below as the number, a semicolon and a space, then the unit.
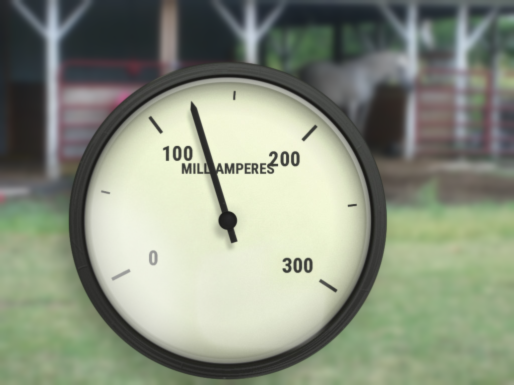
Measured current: 125; mA
